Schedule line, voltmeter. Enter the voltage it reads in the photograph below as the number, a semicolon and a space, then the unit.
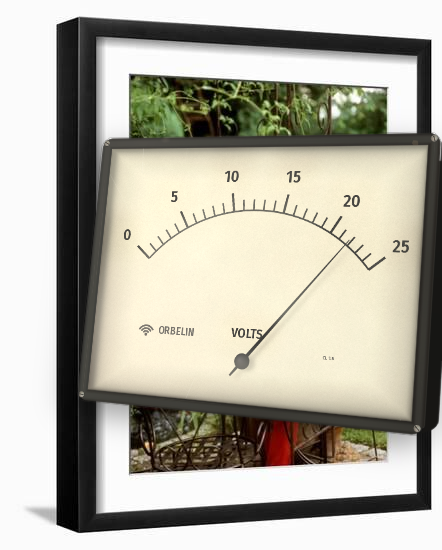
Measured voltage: 22; V
